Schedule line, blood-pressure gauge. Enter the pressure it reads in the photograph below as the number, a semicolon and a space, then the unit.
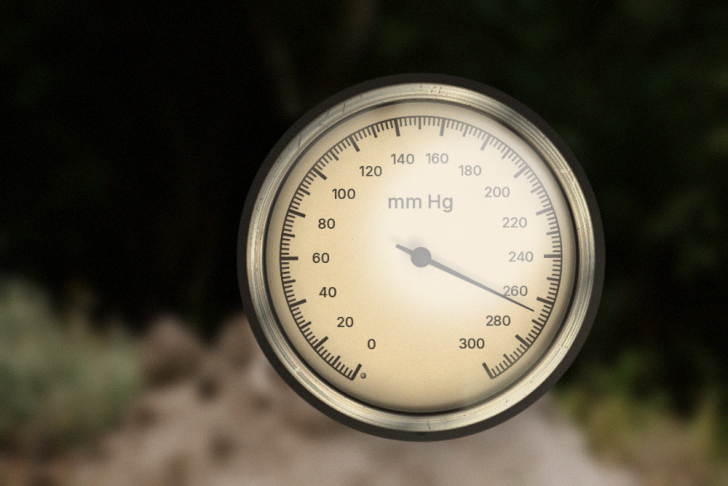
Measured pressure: 266; mmHg
